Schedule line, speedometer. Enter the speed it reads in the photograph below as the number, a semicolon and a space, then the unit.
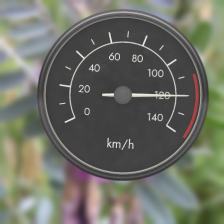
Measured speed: 120; km/h
